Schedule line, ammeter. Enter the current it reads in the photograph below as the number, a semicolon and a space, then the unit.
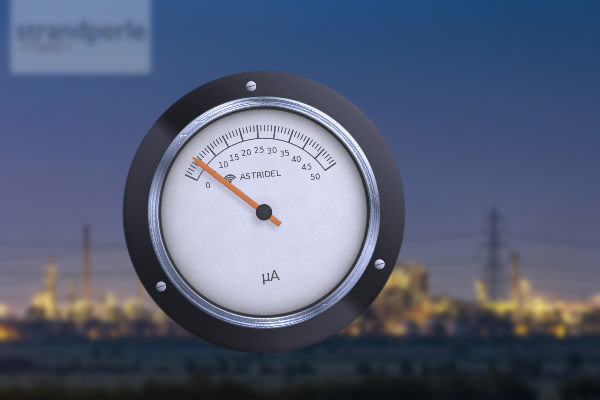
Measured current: 5; µA
